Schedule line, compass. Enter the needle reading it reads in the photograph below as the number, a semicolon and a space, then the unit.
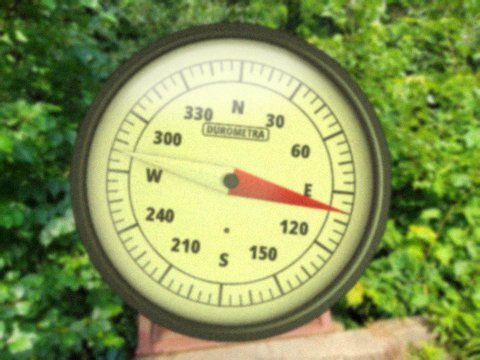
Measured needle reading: 100; °
